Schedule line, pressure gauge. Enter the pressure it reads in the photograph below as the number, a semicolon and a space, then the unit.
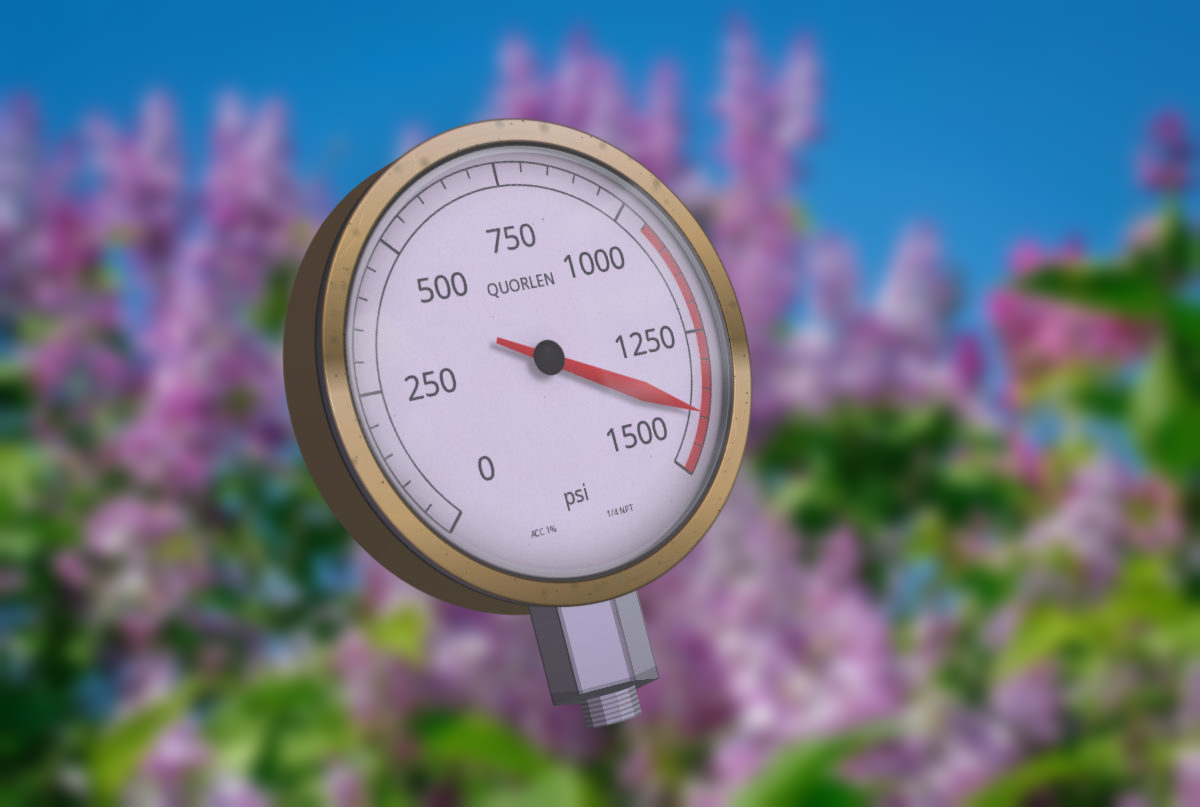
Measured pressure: 1400; psi
